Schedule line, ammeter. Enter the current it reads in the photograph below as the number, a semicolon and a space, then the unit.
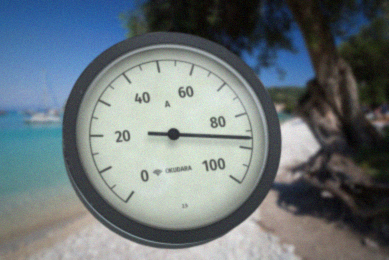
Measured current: 87.5; A
